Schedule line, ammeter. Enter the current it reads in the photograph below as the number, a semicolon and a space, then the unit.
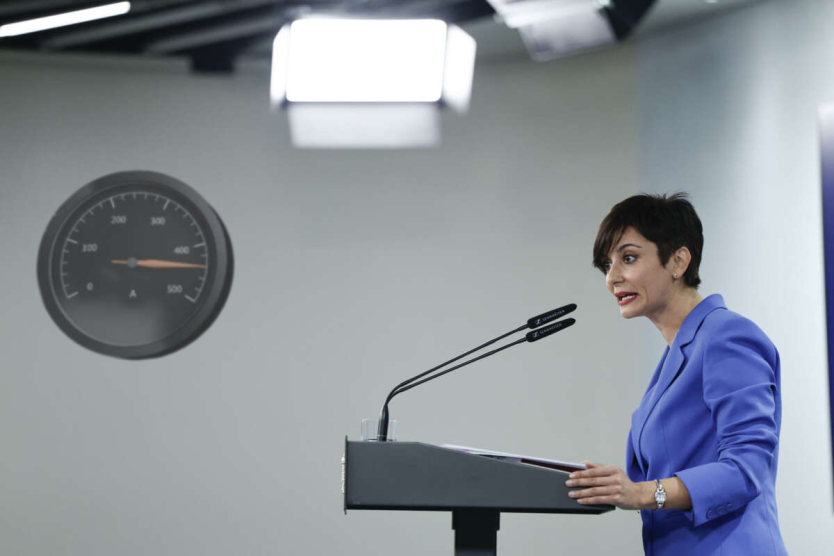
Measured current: 440; A
